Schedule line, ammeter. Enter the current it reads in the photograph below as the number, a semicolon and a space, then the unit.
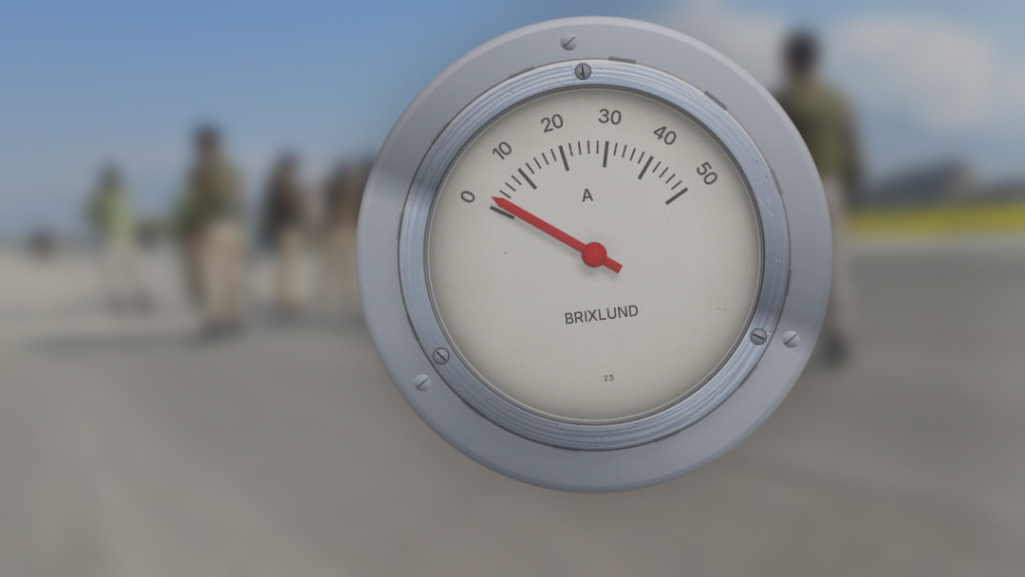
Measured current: 2; A
